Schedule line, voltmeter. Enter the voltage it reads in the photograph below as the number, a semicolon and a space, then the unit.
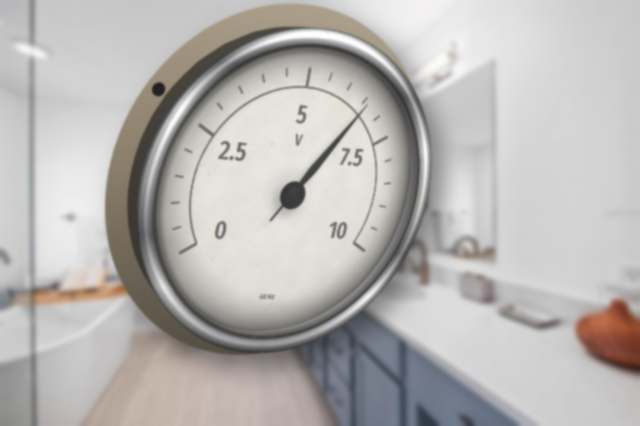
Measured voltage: 6.5; V
